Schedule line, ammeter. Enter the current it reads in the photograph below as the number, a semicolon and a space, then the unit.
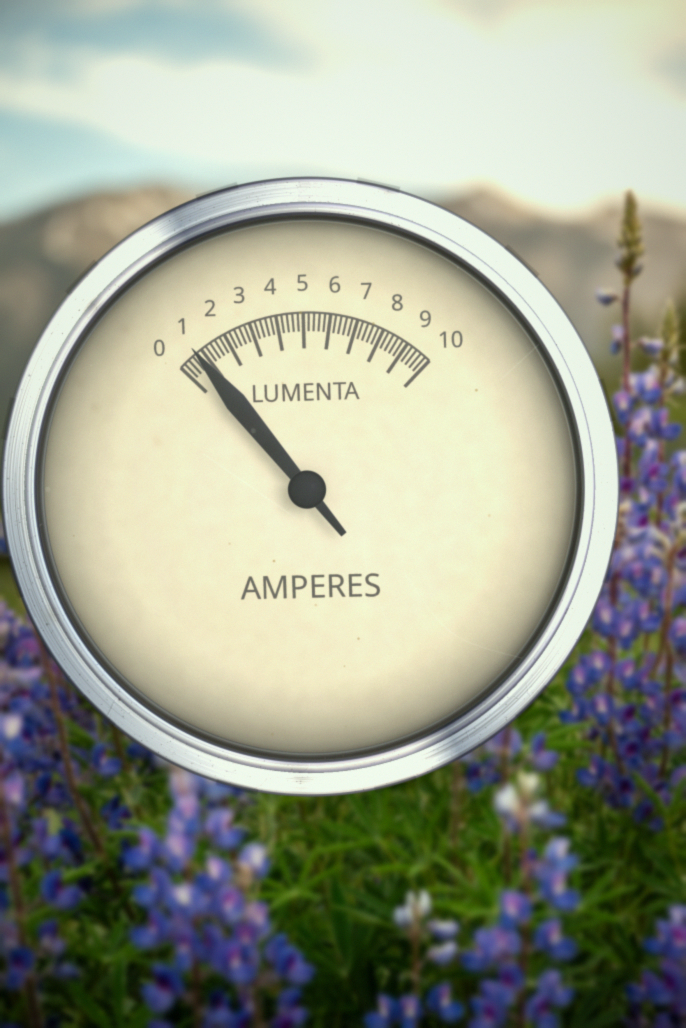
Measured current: 0.8; A
